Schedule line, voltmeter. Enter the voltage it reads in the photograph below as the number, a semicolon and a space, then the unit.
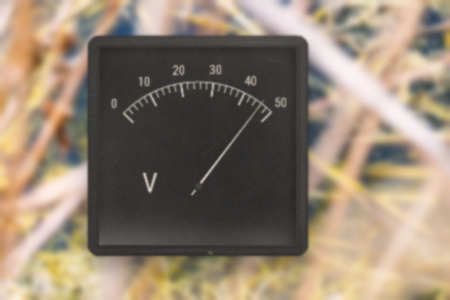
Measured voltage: 46; V
